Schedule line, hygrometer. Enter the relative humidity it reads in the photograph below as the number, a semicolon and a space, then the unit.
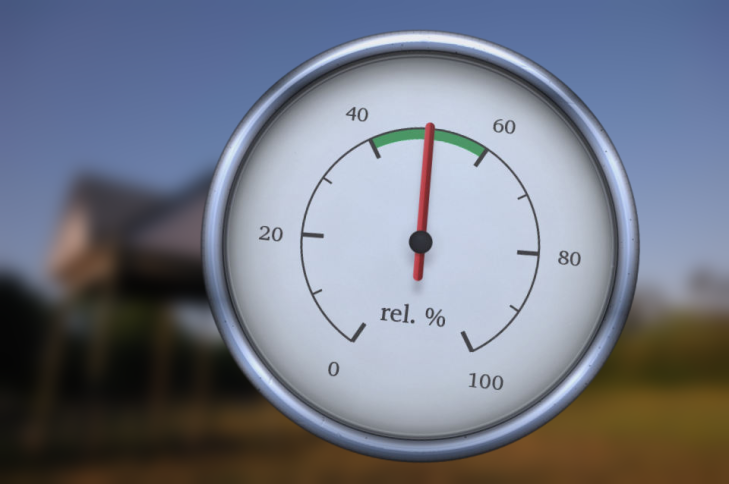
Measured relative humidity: 50; %
